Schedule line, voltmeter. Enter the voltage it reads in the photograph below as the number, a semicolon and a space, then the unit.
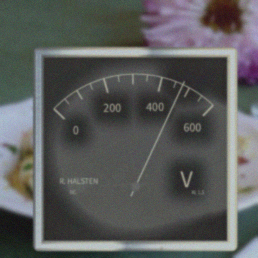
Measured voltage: 475; V
